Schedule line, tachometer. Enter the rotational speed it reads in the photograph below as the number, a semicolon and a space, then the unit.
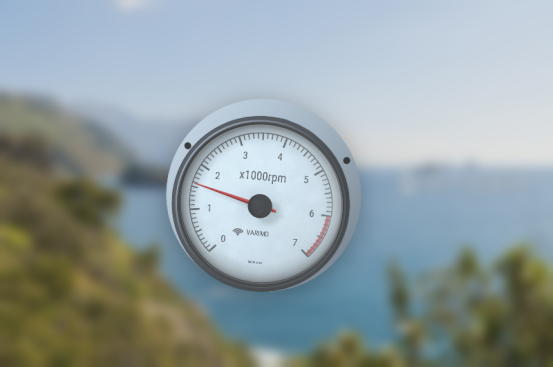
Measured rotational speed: 1600; rpm
